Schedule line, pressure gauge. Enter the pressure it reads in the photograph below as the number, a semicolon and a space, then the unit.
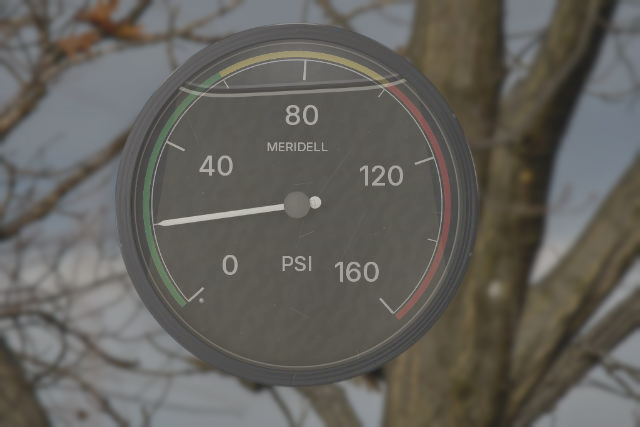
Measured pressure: 20; psi
